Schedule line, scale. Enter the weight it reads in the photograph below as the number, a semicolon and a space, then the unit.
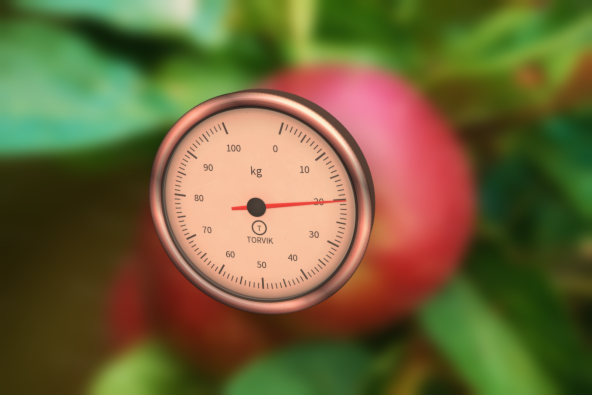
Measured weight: 20; kg
